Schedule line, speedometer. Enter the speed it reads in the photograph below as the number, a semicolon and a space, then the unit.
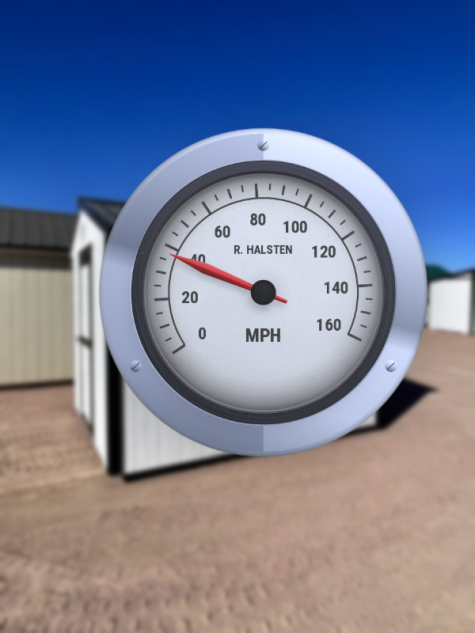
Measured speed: 37.5; mph
